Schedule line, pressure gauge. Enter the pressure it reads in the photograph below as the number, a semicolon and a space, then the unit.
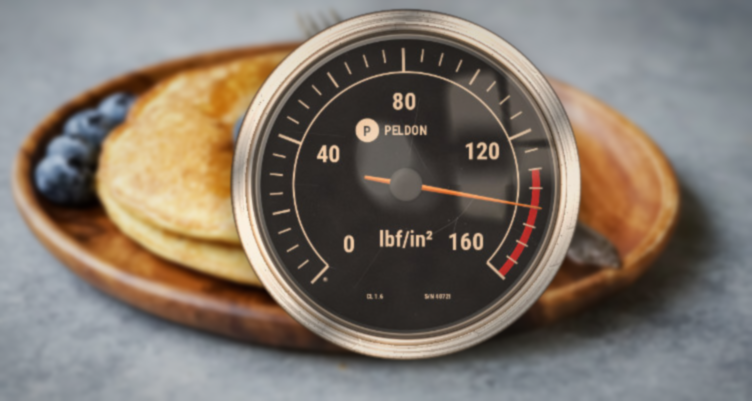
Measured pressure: 140; psi
